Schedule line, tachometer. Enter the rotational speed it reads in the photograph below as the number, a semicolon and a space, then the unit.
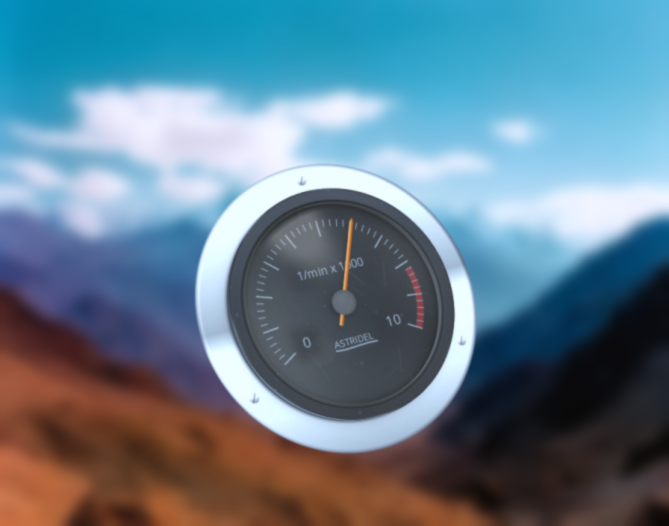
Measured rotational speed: 6000; rpm
